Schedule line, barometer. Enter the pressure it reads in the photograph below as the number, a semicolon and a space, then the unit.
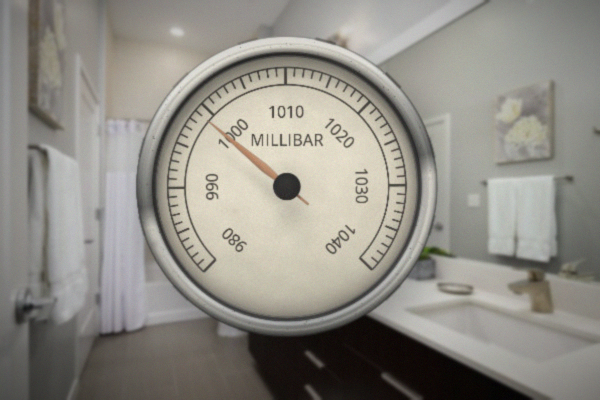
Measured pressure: 999; mbar
